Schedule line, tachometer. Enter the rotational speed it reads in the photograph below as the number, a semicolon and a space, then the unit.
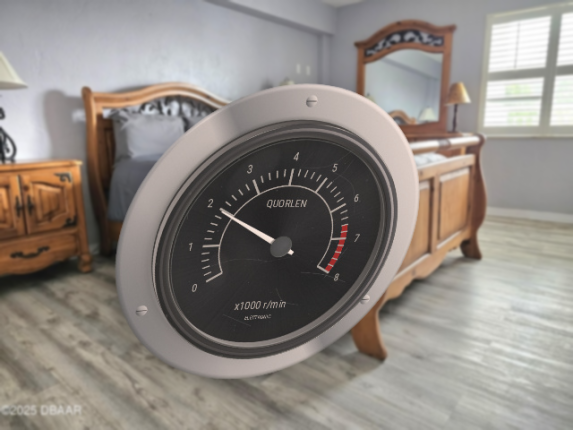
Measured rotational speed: 2000; rpm
